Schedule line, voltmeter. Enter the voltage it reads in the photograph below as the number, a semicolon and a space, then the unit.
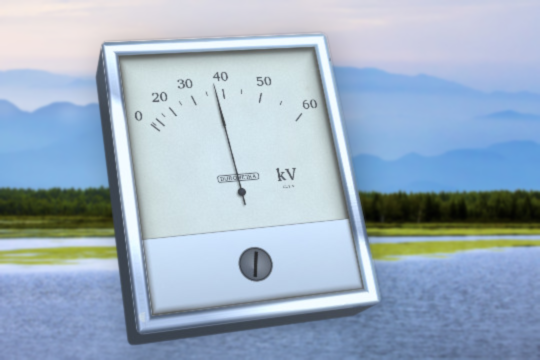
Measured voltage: 37.5; kV
